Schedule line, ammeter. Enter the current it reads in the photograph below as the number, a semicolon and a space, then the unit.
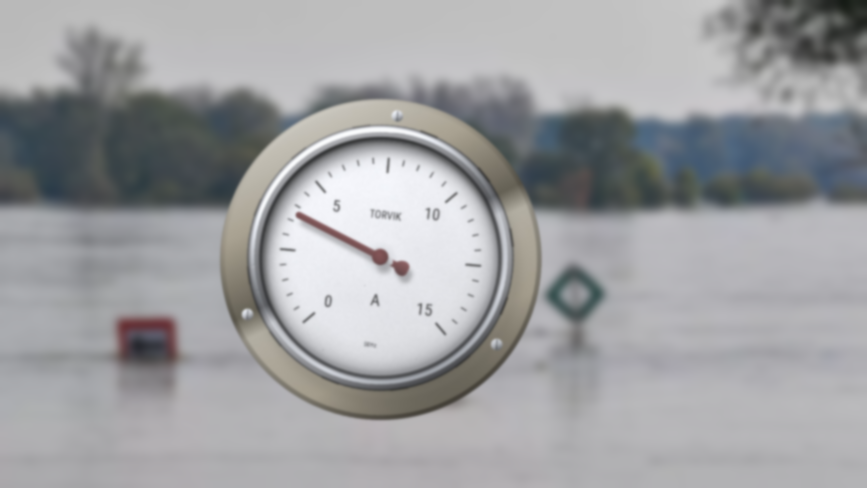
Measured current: 3.75; A
